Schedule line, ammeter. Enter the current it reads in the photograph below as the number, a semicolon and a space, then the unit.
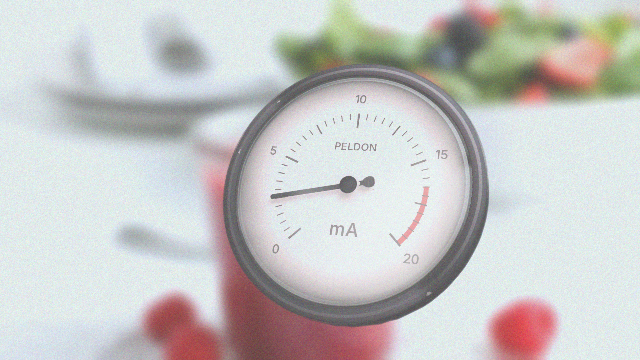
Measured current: 2.5; mA
